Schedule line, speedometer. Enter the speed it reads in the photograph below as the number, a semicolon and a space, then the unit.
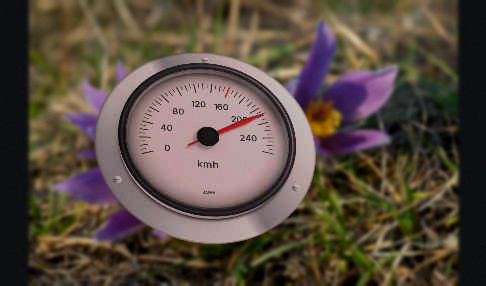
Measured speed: 210; km/h
